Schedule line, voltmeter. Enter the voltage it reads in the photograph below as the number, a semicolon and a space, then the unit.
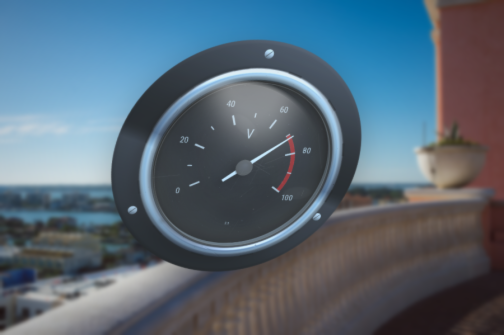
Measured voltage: 70; V
